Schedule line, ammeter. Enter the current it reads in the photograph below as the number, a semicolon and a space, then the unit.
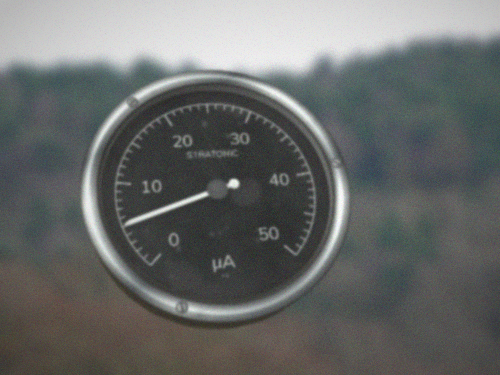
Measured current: 5; µA
